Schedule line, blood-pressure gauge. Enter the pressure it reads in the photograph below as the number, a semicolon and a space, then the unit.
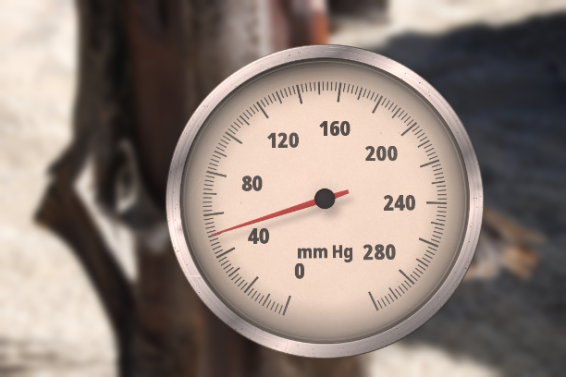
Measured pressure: 50; mmHg
